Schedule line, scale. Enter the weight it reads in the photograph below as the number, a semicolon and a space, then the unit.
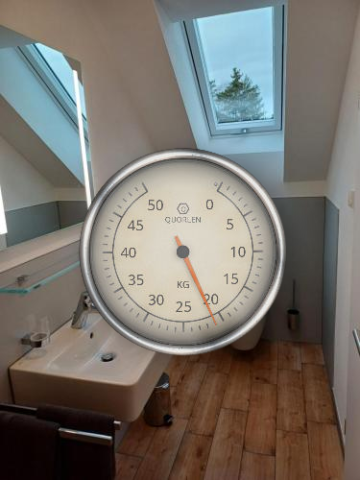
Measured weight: 21; kg
